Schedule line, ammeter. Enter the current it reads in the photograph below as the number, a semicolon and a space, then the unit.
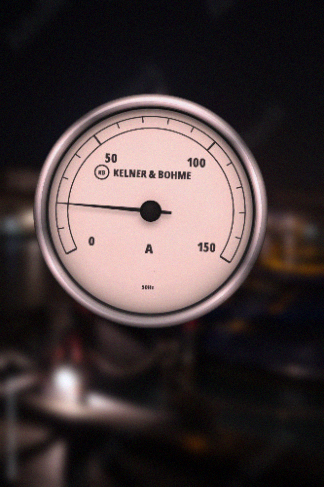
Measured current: 20; A
